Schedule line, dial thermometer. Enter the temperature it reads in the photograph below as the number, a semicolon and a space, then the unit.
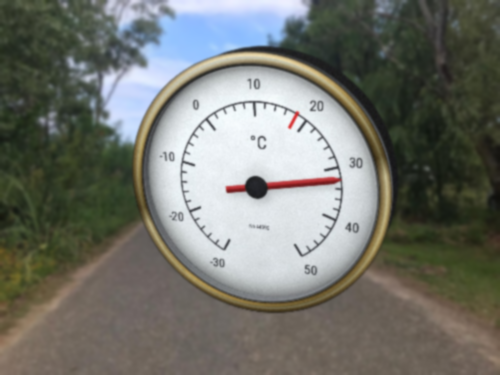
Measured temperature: 32; °C
